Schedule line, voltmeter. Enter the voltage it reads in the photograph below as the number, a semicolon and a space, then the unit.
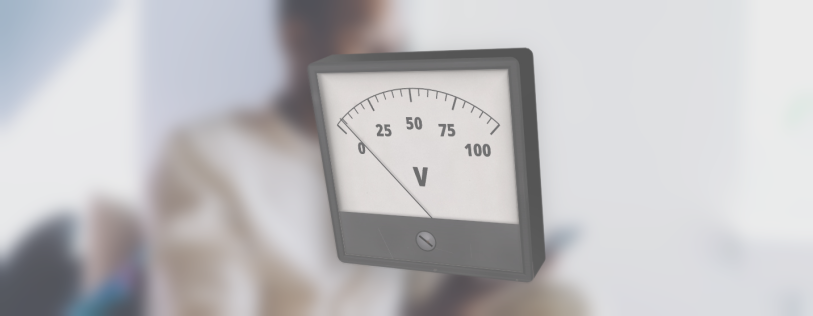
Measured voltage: 5; V
